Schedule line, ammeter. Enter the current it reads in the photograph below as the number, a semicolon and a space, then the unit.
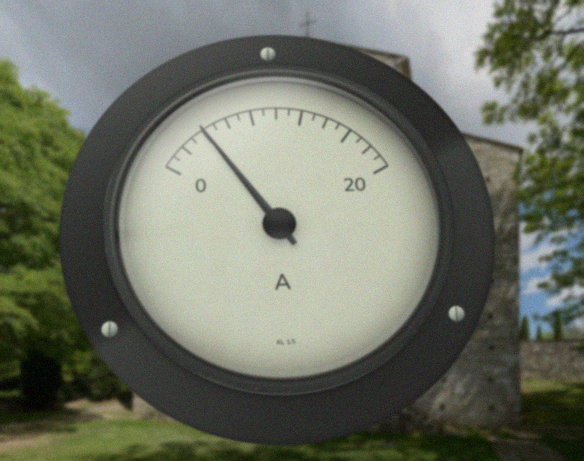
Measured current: 4; A
